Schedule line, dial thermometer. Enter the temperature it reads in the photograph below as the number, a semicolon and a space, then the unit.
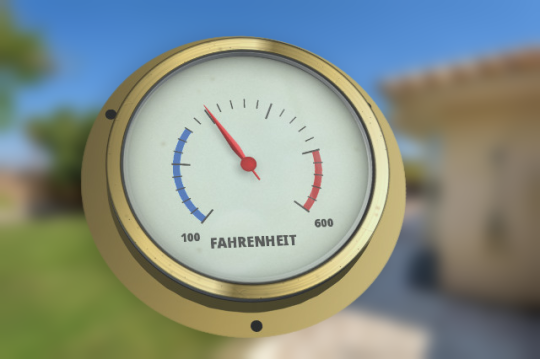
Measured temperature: 300; °F
